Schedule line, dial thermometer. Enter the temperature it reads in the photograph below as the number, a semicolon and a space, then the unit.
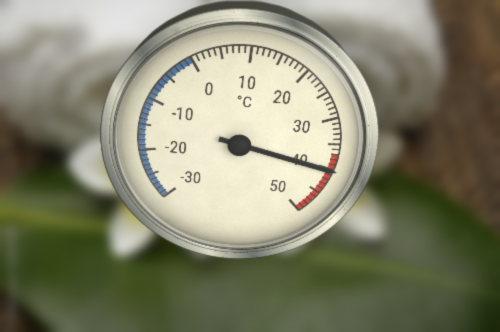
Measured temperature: 40; °C
